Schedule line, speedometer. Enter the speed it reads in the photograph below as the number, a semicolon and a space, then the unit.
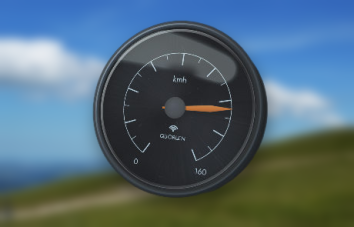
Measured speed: 125; km/h
